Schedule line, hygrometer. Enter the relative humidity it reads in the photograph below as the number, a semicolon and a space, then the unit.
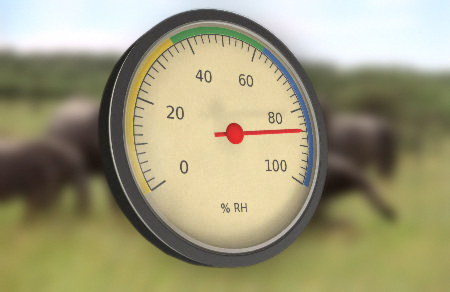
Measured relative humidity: 86; %
